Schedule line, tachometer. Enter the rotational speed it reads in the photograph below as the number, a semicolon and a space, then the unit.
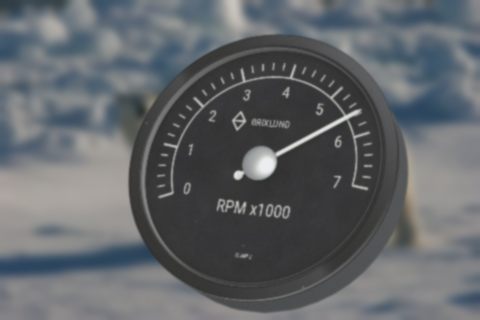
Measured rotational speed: 5600; rpm
